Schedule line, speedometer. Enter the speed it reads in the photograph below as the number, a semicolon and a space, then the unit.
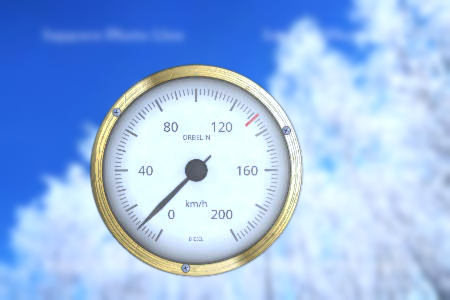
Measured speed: 10; km/h
